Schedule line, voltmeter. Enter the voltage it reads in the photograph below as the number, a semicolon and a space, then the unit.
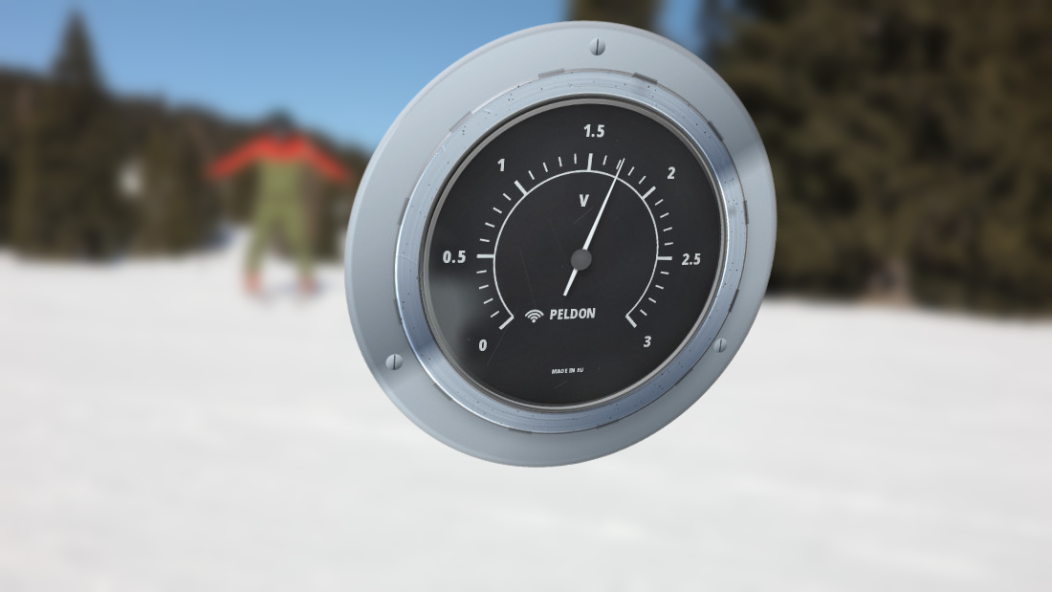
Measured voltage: 1.7; V
